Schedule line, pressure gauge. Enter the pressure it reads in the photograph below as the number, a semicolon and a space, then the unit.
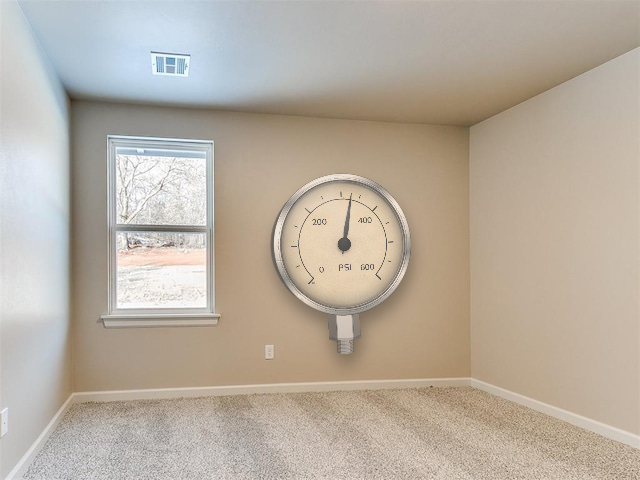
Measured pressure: 325; psi
